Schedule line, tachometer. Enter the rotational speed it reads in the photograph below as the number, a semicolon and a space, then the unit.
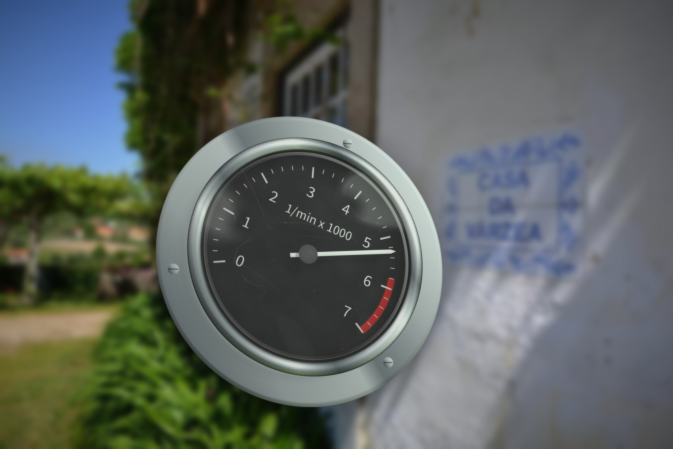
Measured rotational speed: 5300; rpm
